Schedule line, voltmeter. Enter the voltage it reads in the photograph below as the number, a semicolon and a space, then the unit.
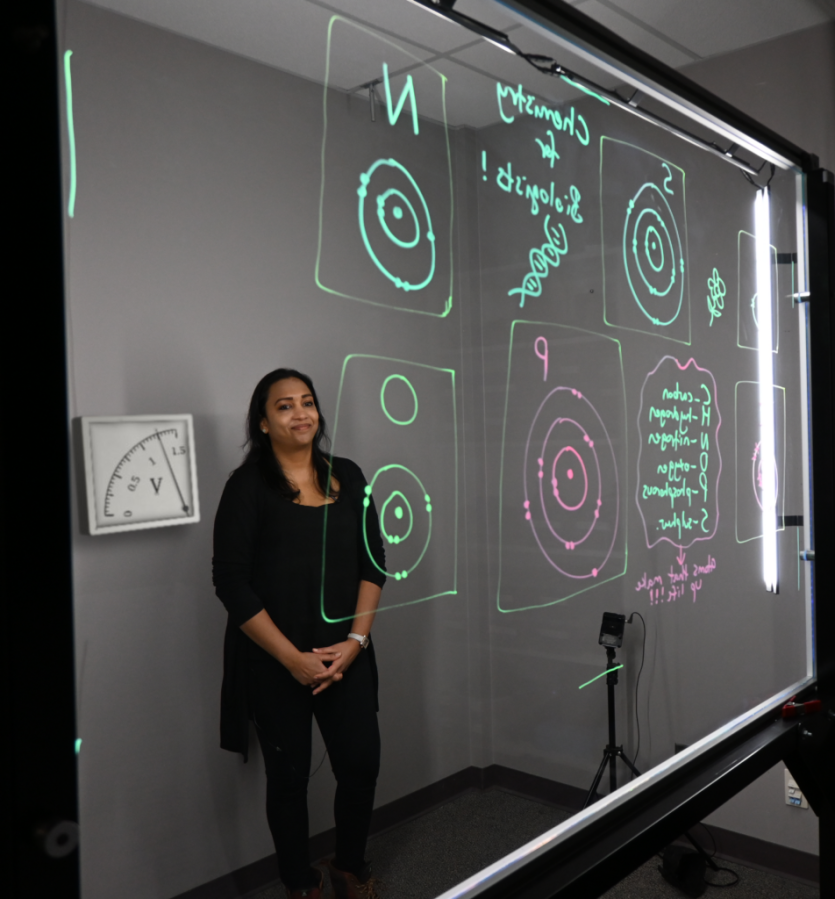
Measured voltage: 1.25; V
